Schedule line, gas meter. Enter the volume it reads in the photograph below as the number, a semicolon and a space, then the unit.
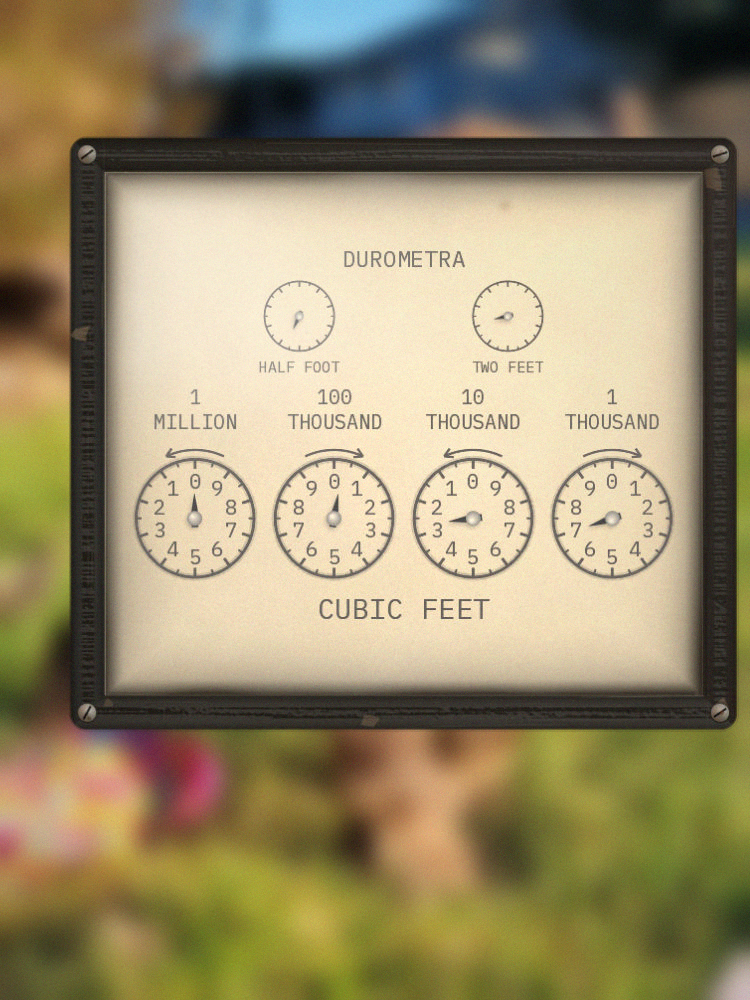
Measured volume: 2700; ft³
